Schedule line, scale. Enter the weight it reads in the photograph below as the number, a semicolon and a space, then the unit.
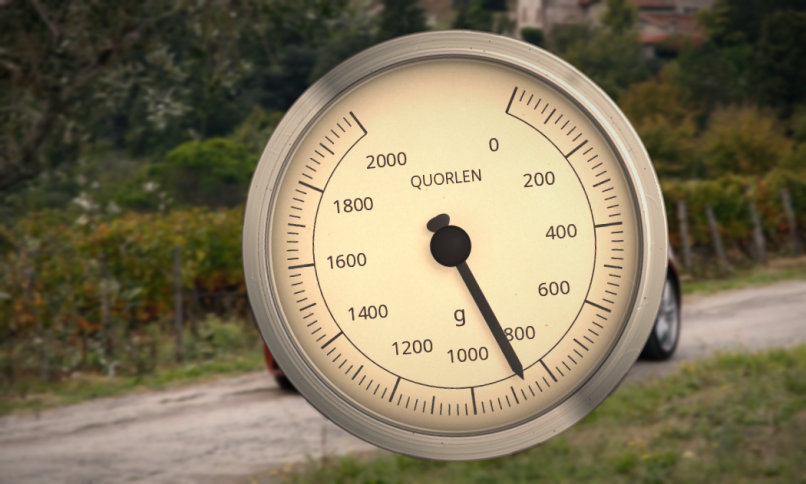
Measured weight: 860; g
